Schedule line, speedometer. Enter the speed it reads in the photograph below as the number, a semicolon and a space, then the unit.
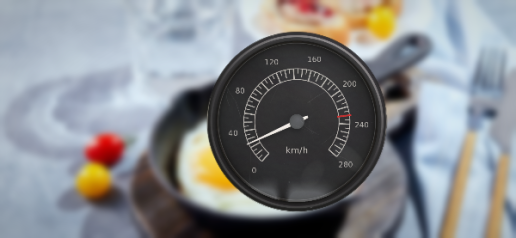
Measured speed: 25; km/h
